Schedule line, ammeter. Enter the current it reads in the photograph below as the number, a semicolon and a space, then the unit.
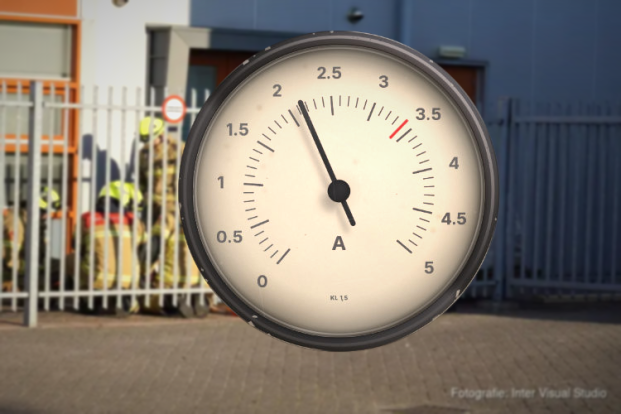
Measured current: 2.15; A
